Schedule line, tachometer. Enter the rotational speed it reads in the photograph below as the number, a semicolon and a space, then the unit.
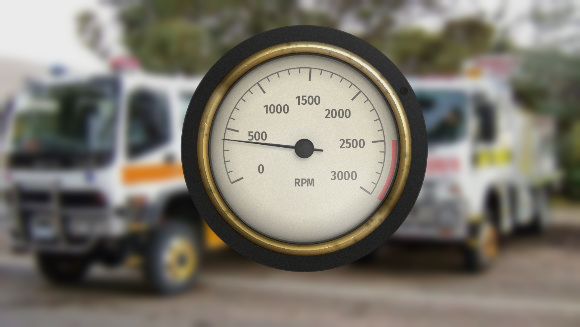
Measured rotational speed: 400; rpm
